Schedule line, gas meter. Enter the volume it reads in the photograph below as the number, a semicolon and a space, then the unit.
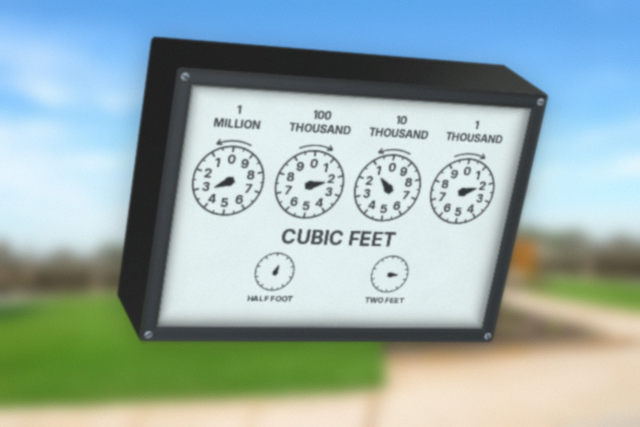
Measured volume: 321200; ft³
